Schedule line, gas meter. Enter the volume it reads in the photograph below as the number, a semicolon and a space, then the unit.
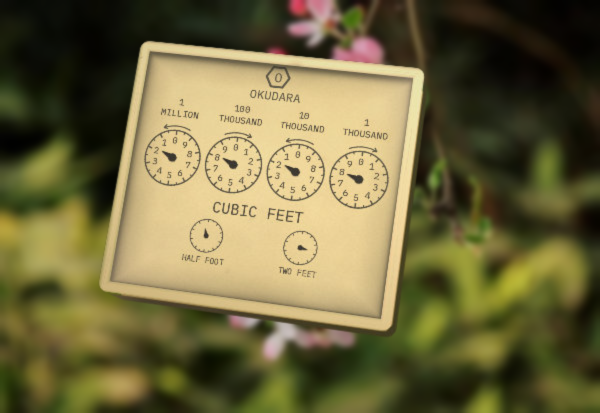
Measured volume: 181800; ft³
